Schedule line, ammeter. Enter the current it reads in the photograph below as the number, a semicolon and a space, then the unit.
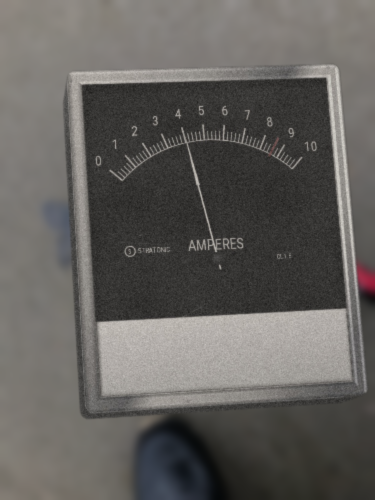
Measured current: 4; A
